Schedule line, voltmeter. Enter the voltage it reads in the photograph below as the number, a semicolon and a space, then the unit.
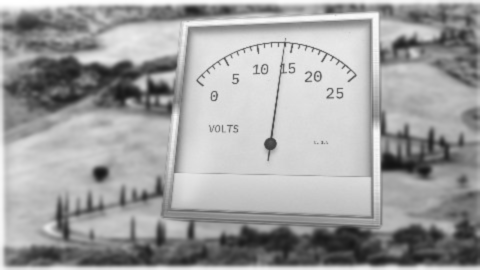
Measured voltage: 14; V
